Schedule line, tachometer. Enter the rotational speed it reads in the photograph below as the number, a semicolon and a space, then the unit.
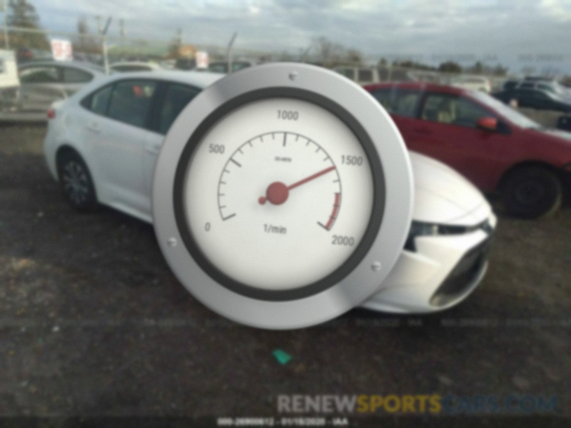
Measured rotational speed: 1500; rpm
